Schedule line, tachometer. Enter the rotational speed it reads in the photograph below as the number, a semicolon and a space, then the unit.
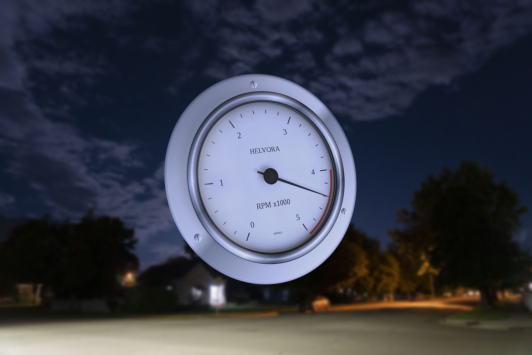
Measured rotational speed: 4400; rpm
